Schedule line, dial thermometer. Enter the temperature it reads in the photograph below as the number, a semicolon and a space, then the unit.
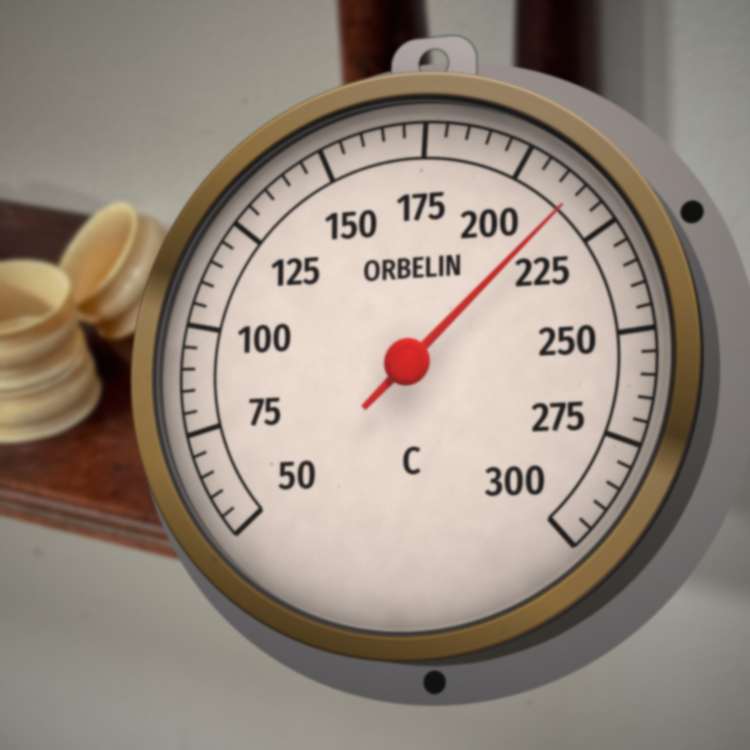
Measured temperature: 215; °C
